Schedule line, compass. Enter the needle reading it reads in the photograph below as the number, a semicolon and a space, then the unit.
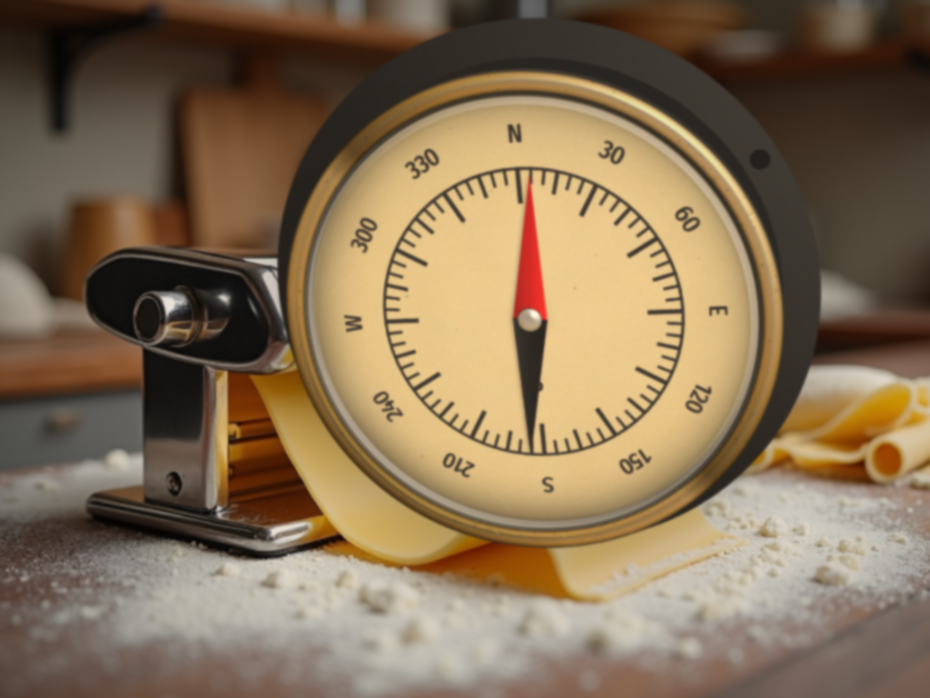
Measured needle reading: 5; °
